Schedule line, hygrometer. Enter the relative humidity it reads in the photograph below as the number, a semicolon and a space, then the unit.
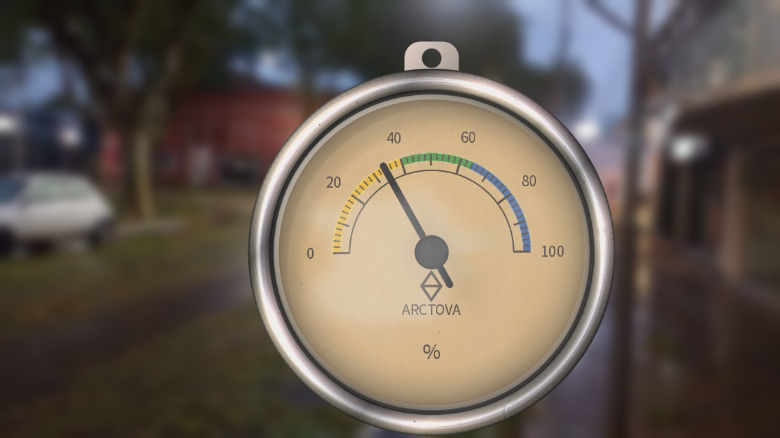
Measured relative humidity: 34; %
